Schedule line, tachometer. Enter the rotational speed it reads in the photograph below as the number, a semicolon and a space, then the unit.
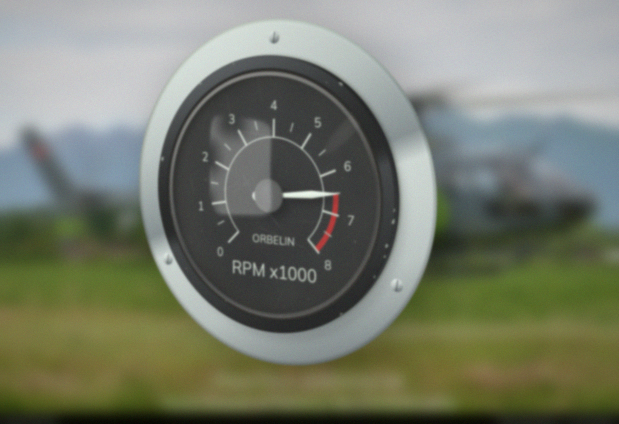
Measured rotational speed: 6500; rpm
